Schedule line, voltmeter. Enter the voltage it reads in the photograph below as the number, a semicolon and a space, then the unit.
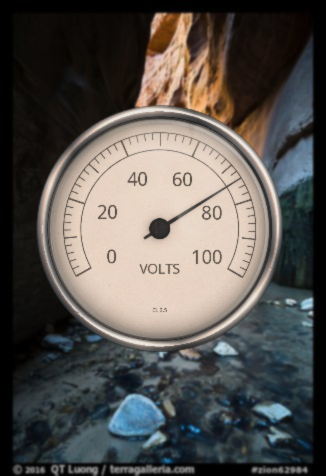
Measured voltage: 74; V
